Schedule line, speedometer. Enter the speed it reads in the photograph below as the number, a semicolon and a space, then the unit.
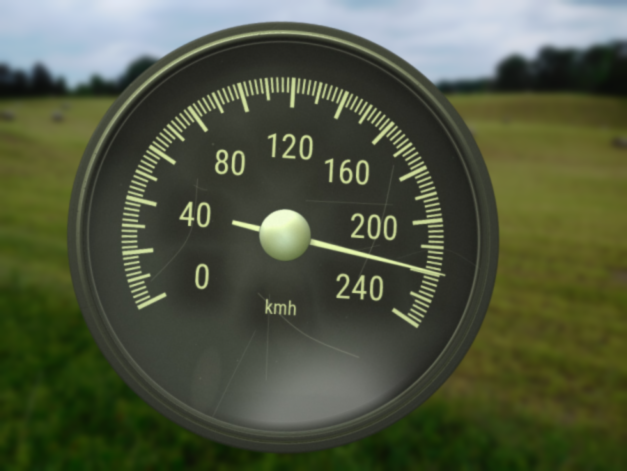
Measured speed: 220; km/h
